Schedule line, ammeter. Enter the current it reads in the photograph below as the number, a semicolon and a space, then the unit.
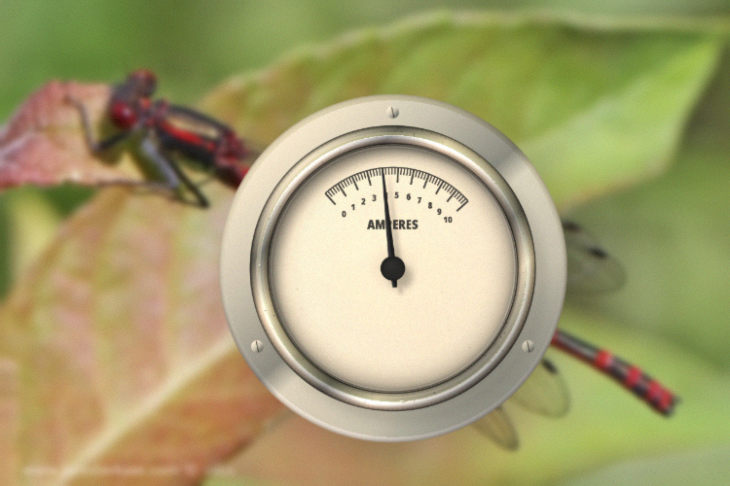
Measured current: 4; A
